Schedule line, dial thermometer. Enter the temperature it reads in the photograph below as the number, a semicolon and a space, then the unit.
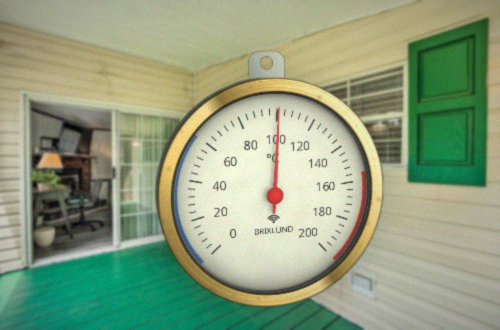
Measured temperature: 100; °C
